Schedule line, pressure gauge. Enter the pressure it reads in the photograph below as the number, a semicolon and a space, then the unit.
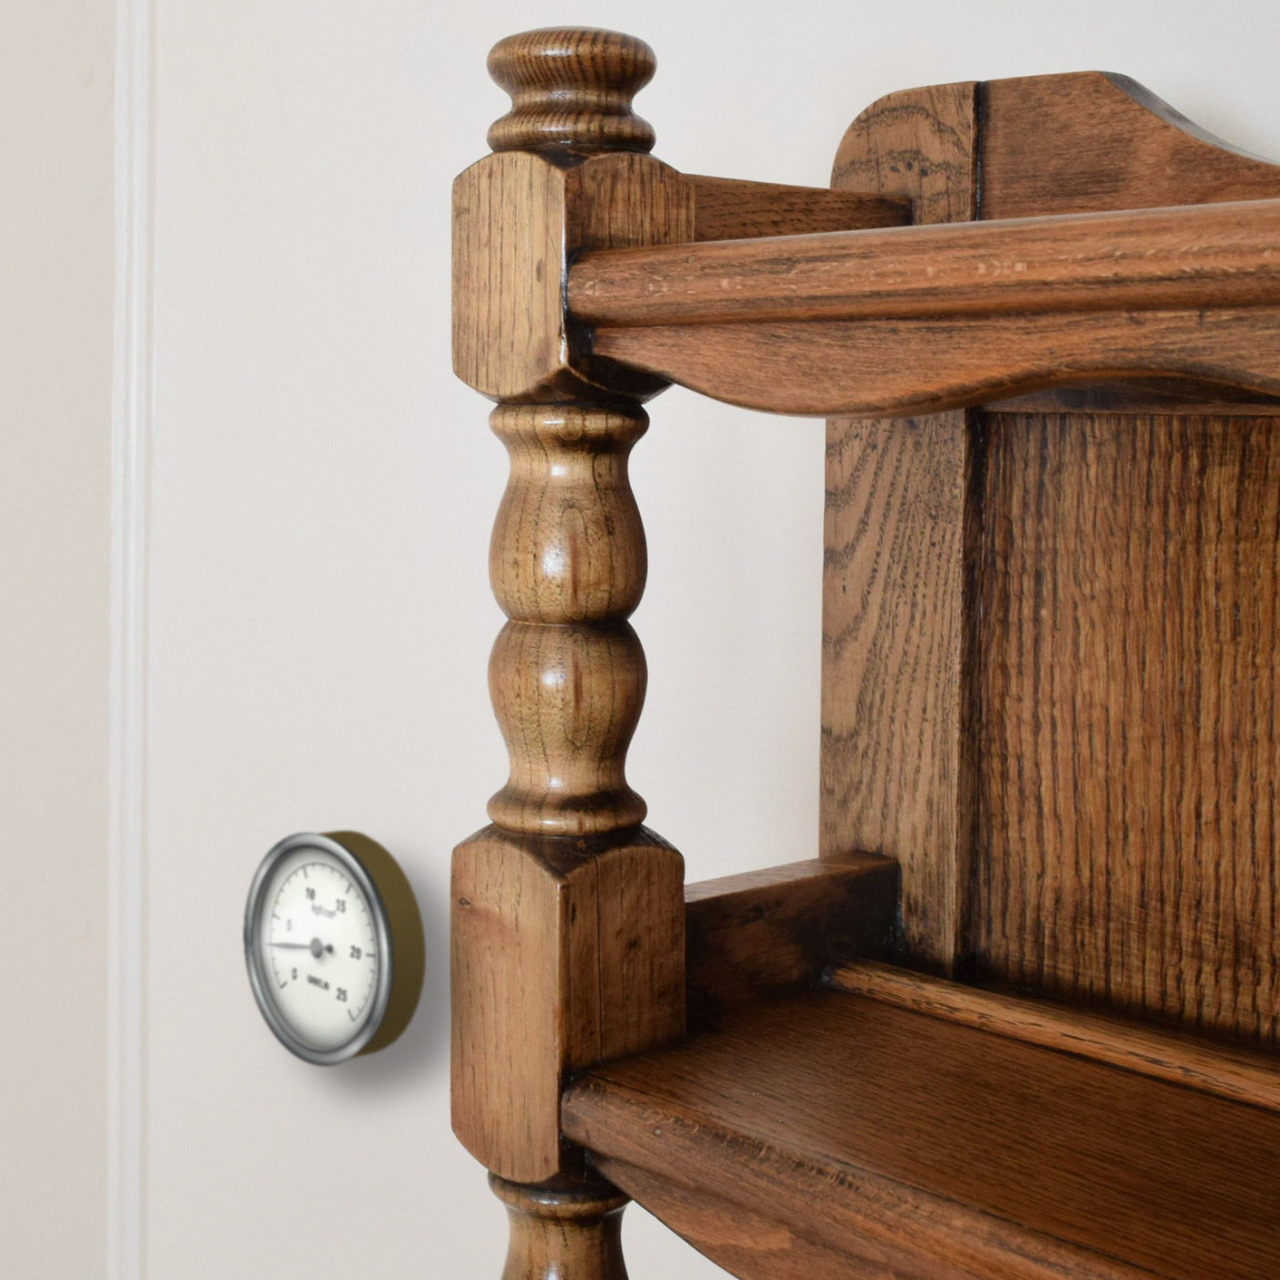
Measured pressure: 3; kg/cm²
